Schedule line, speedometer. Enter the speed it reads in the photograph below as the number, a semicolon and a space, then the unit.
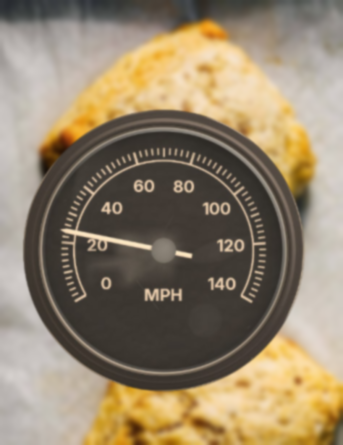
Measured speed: 24; mph
